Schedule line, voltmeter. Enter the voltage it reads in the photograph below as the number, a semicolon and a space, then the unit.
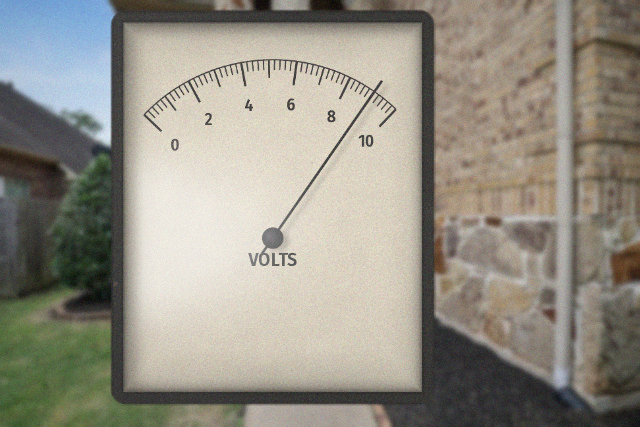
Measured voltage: 9; V
